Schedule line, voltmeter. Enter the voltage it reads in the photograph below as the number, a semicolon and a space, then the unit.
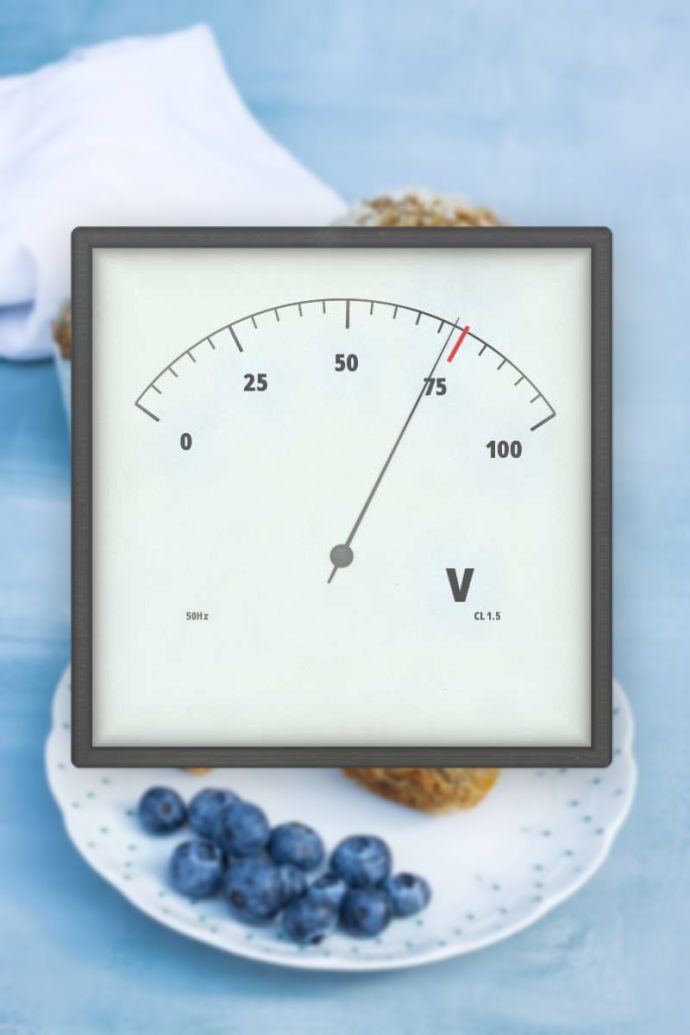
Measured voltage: 72.5; V
